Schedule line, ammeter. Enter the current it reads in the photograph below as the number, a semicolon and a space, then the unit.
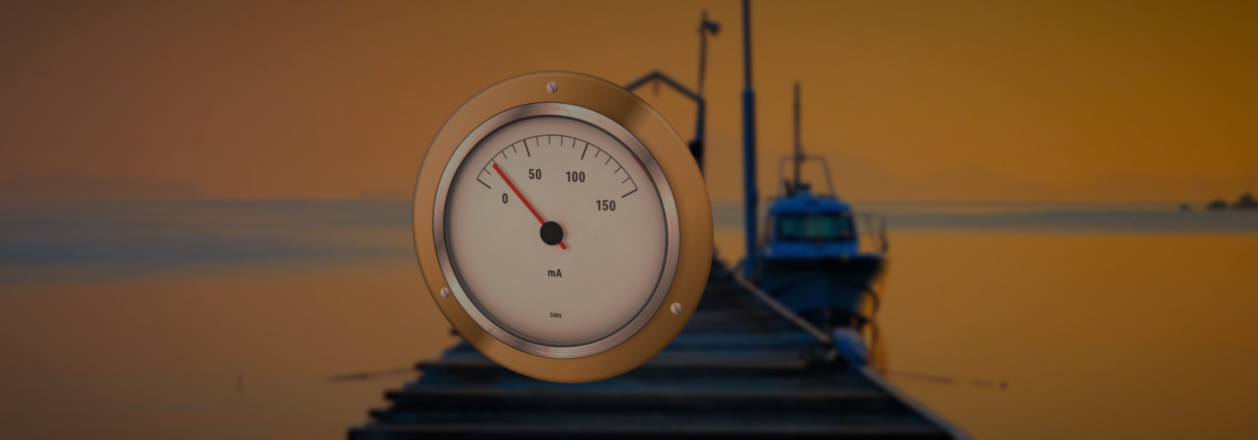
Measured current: 20; mA
